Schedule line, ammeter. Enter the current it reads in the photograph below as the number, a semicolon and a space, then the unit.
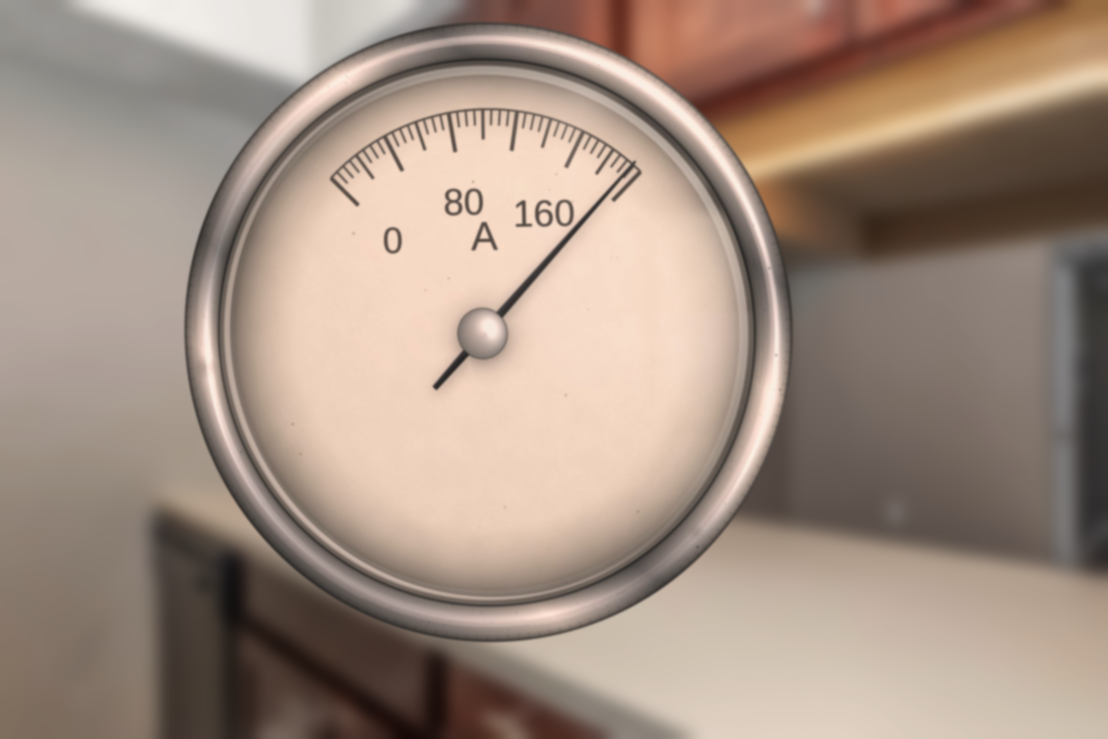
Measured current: 195; A
